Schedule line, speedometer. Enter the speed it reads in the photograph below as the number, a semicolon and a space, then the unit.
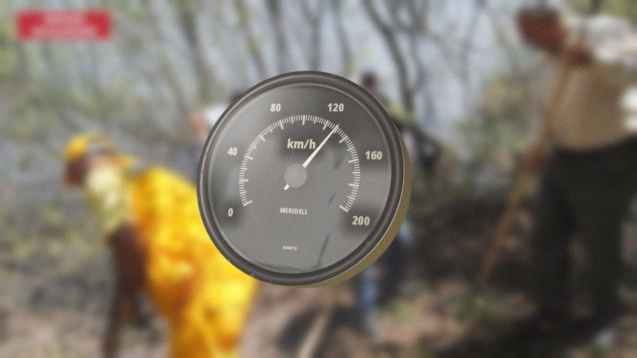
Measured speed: 130; km/h
